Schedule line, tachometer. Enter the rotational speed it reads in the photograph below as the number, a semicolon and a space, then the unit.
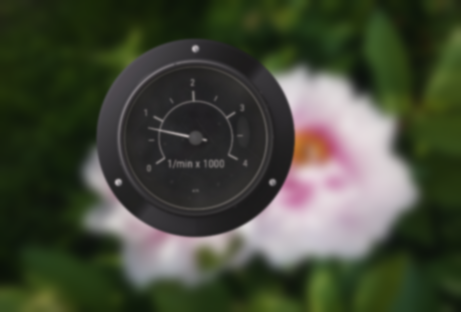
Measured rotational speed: 750; rpm
